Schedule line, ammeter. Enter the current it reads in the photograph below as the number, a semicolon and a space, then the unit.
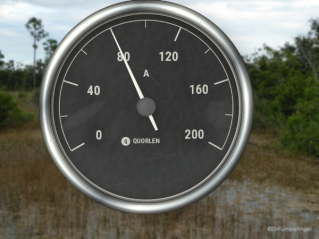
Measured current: 80; A
